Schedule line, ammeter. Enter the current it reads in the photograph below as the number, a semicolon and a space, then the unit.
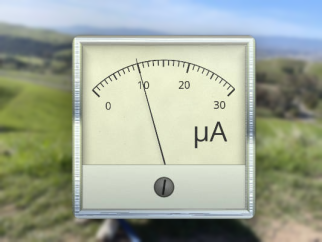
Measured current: 10; µA
